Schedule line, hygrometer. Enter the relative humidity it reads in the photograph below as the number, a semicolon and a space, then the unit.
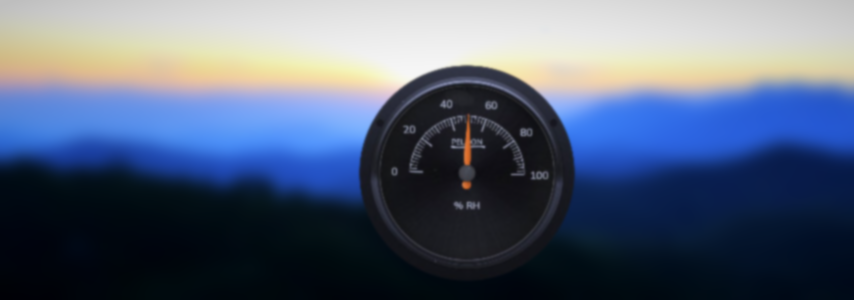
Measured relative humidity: 50; %
